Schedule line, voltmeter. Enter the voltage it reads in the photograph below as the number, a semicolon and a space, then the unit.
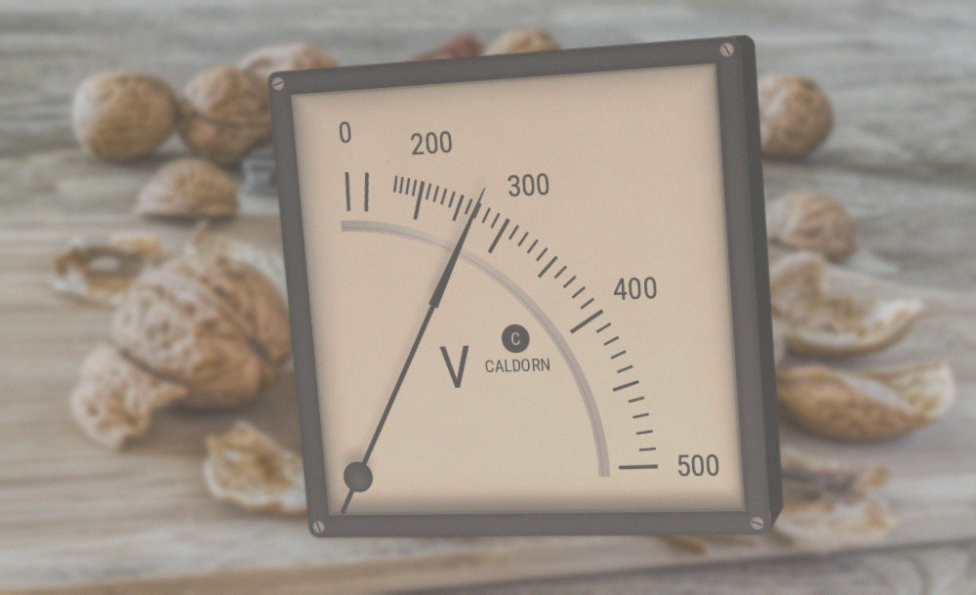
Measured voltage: 270; V
